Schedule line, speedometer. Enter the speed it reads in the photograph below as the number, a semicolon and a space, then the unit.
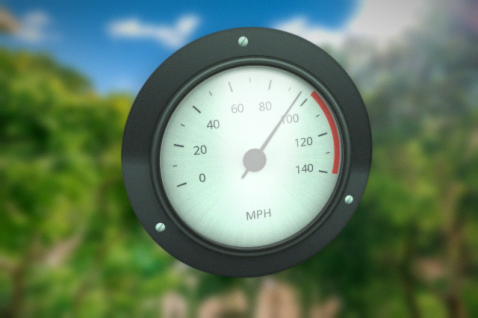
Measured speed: 95; mph
